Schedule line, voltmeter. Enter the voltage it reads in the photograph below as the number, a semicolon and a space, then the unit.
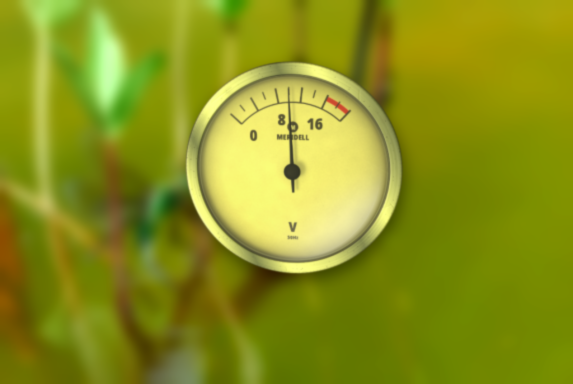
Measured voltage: 10; V
